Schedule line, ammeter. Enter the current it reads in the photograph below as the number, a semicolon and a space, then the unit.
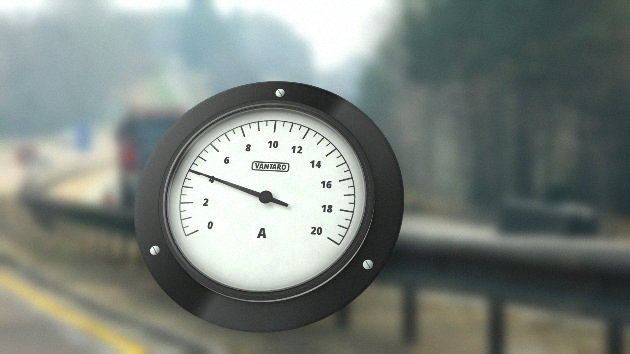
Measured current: 4; A
